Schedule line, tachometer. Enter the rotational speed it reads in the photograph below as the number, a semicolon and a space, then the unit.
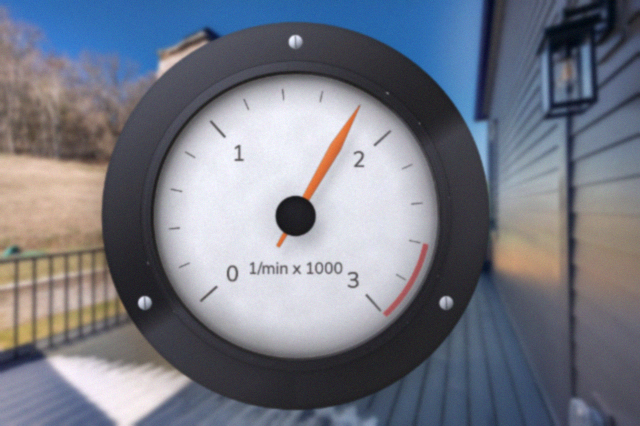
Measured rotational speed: 1800; rpm
